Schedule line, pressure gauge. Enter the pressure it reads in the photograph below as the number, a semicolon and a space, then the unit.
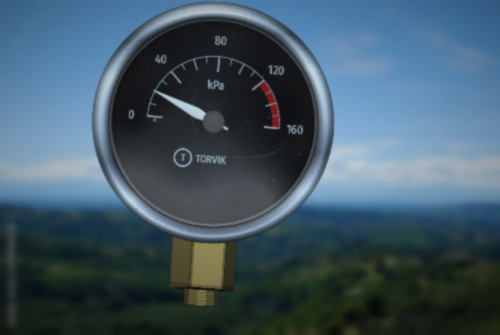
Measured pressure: 20; kPa
